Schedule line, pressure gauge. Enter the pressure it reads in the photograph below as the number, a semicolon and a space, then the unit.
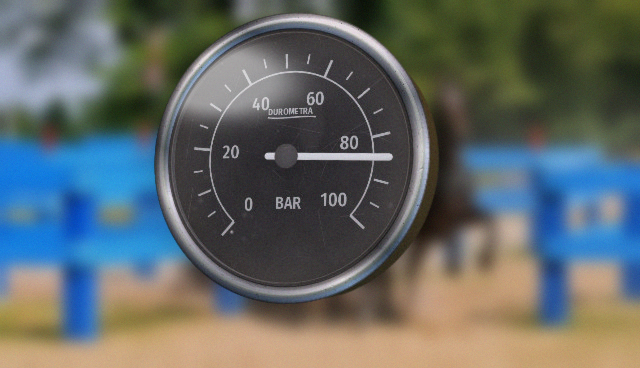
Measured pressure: 85; bar
